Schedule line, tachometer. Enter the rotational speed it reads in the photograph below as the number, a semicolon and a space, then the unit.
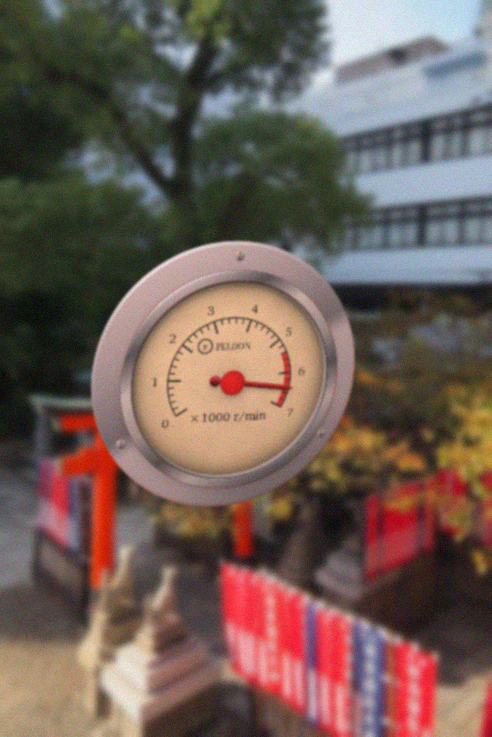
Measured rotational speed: 6400; rpm
